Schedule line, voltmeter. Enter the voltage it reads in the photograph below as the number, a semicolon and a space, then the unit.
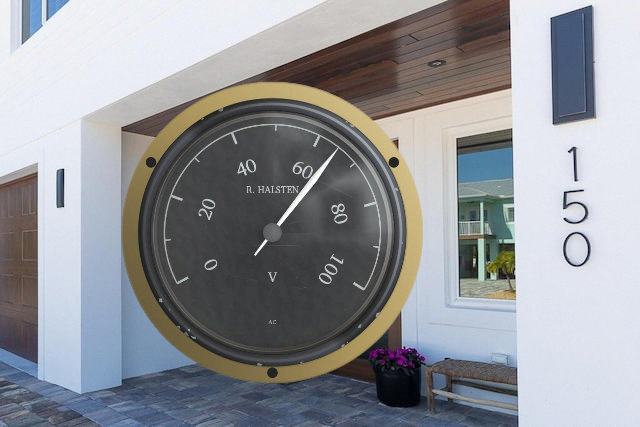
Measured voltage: 65; V
